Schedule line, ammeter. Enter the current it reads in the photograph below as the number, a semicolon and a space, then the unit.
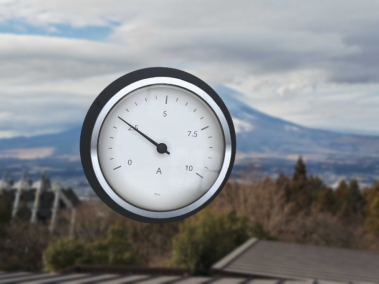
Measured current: 2.5; A
